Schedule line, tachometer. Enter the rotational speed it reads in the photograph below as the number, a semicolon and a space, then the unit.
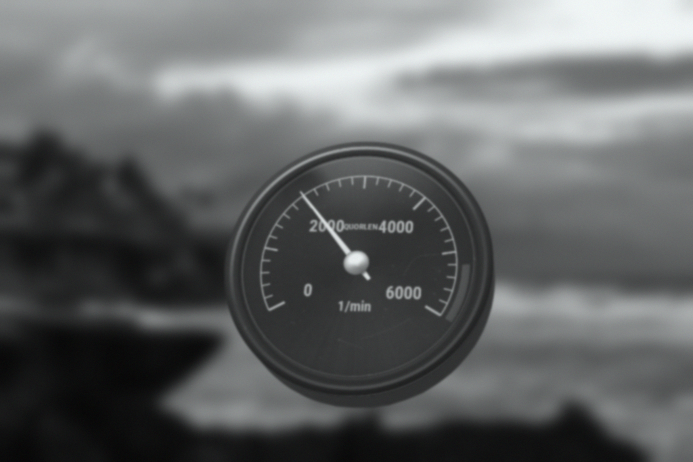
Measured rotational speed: 2000; rpm
